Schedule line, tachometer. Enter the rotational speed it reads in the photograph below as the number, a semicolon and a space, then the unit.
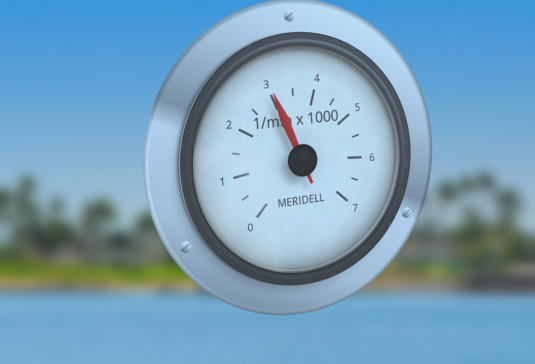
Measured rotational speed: 3000; rpm
